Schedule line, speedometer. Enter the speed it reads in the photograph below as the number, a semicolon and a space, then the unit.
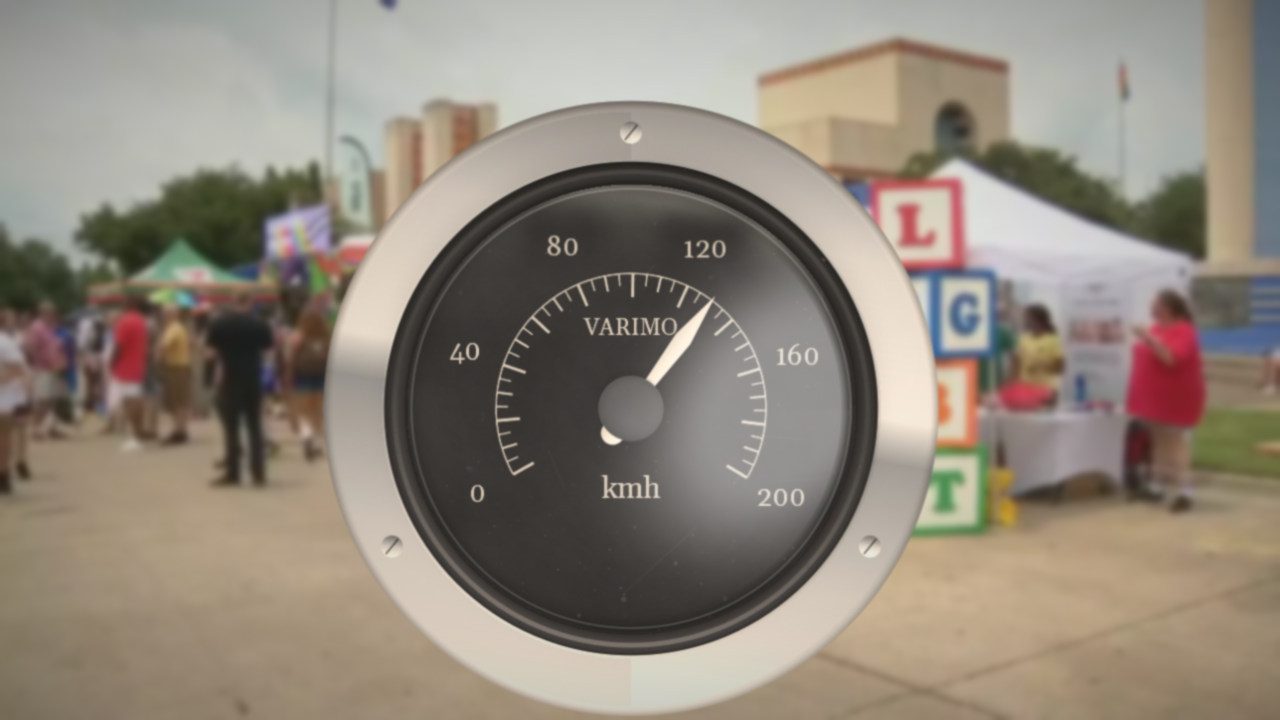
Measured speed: 130; km/h
